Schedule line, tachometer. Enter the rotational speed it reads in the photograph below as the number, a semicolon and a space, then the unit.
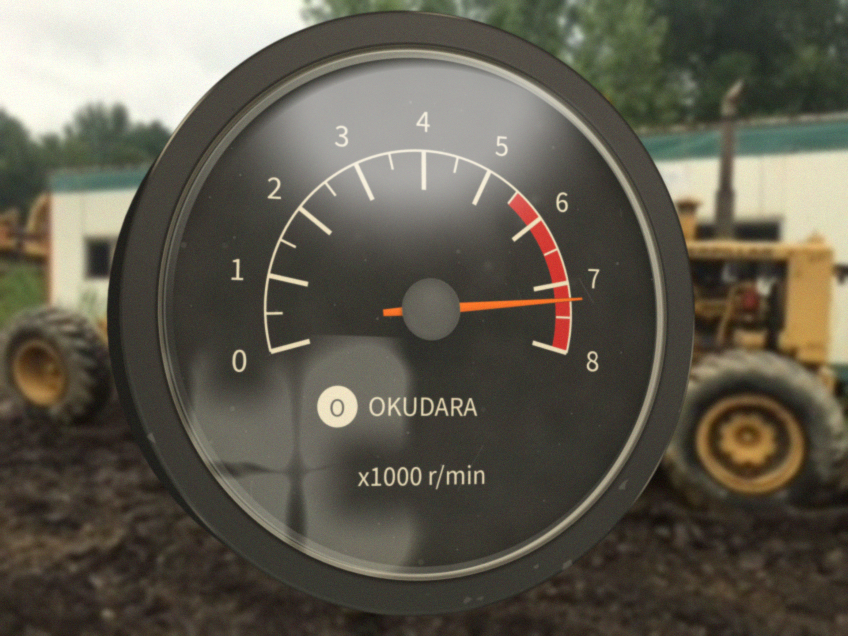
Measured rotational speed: 7250; rpm
